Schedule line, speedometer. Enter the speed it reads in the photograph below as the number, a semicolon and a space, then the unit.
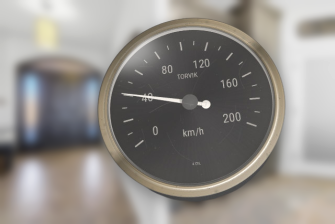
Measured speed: 40; km/h
